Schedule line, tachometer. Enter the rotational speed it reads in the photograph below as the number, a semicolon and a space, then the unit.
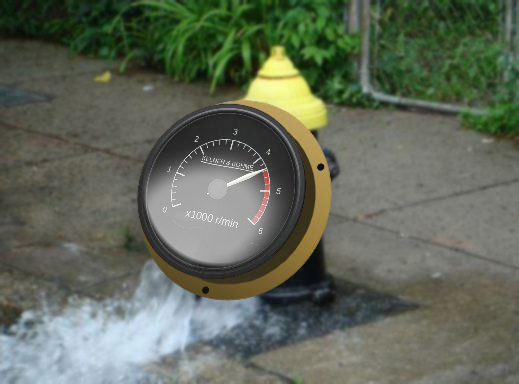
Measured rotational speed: 4400; rpm
